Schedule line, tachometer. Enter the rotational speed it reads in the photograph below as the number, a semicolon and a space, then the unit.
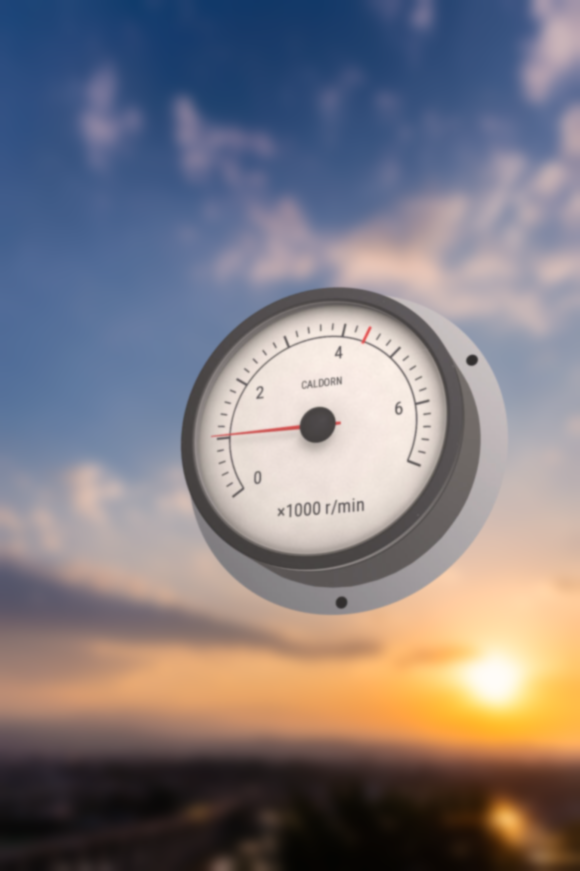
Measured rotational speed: 1000; rpm
